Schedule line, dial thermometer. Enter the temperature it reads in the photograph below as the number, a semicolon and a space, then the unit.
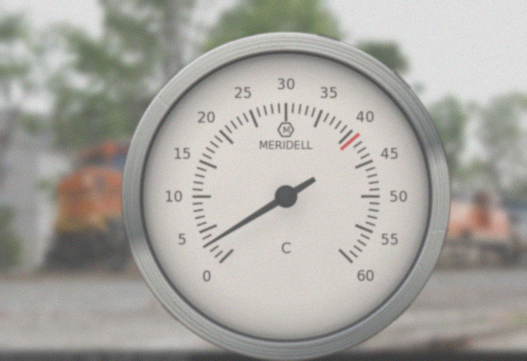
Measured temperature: 3; °C
